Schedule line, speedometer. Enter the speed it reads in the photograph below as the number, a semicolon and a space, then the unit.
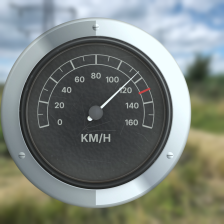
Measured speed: 115; km/h
